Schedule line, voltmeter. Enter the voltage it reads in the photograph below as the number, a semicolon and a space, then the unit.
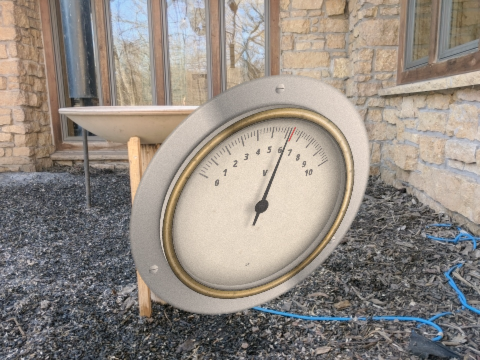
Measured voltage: 6; V
